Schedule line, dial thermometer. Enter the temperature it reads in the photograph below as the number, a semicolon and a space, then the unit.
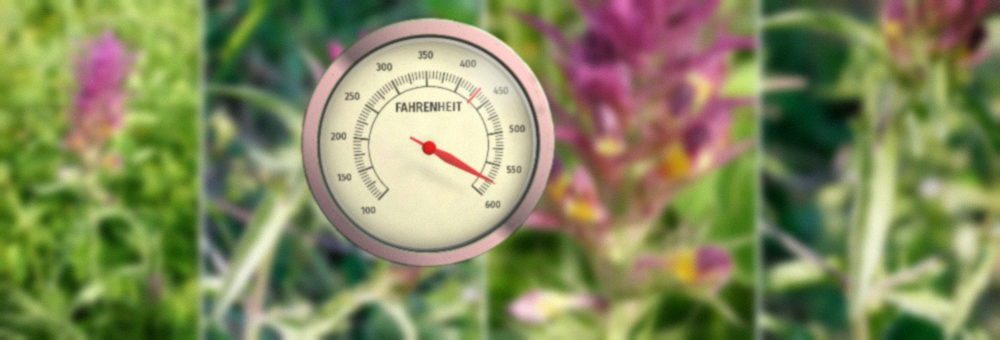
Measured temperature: 575; °F
